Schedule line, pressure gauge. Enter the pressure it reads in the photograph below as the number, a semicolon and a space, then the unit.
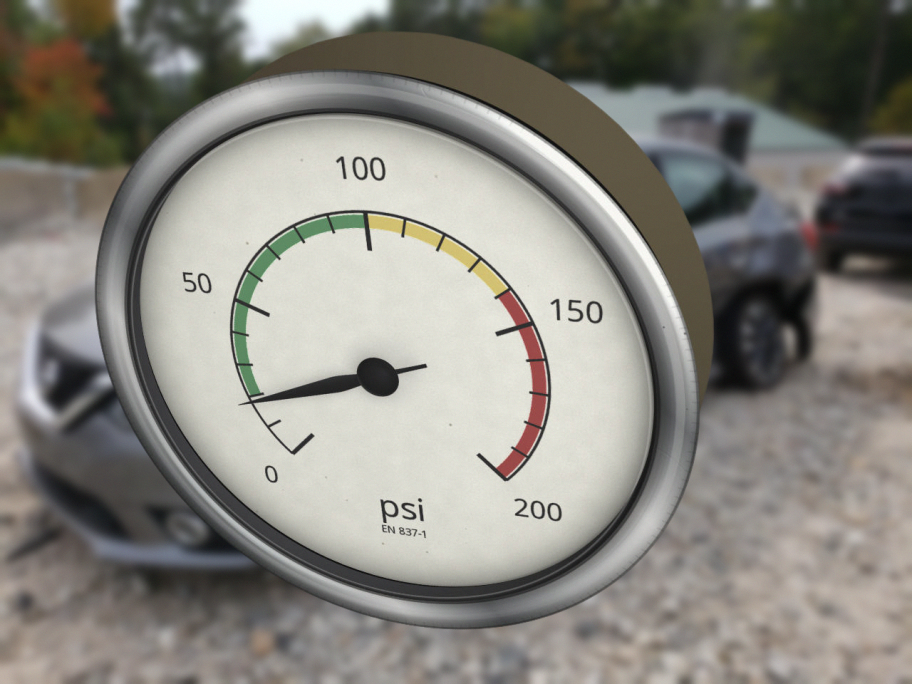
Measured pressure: 20; psi
